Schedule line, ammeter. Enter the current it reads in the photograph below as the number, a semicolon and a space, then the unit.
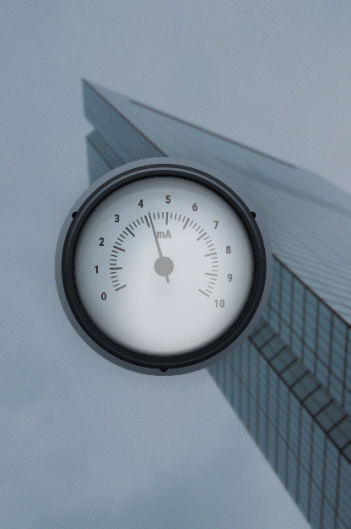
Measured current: 4.2; mA
